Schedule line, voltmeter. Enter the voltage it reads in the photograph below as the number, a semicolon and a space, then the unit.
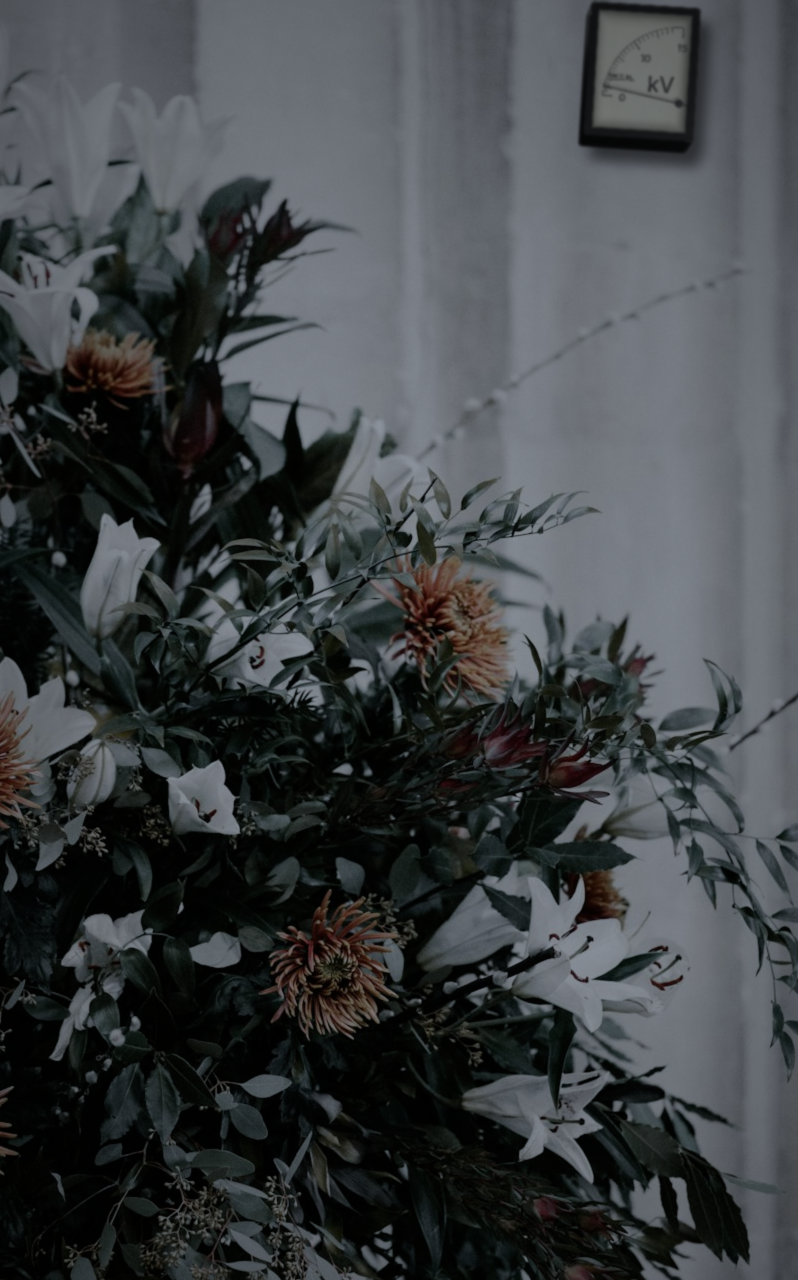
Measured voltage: 2.5; kV
